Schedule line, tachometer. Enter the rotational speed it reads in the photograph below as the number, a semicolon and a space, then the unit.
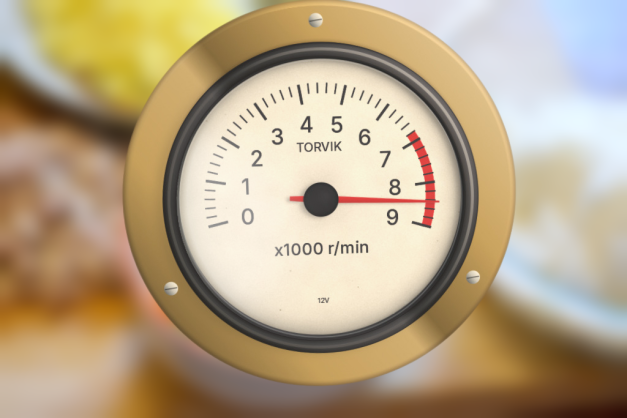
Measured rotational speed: 8400; rpm
